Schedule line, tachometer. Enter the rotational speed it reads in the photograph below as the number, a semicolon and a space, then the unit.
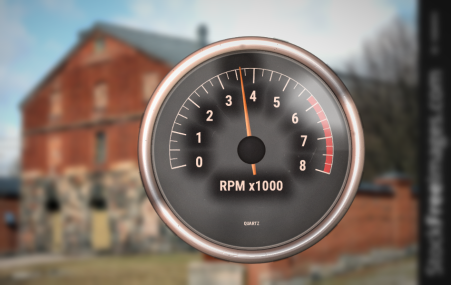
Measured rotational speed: 3625; rpm
